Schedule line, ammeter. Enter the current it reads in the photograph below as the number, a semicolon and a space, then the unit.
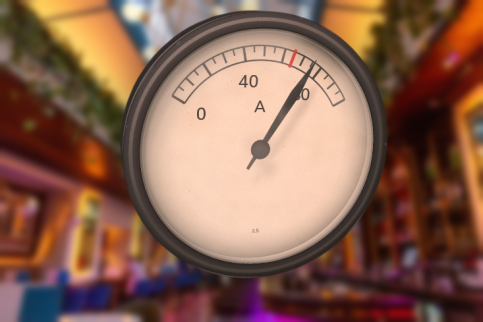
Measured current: 75; A
